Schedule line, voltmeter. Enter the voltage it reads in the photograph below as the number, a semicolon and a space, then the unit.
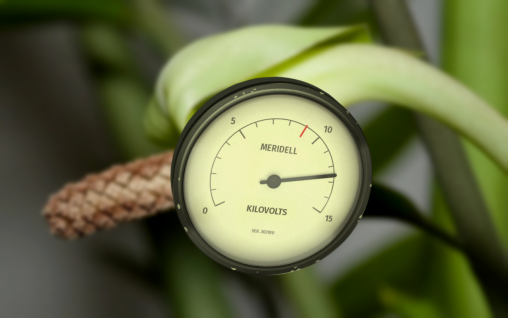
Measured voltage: 12.5; kV
